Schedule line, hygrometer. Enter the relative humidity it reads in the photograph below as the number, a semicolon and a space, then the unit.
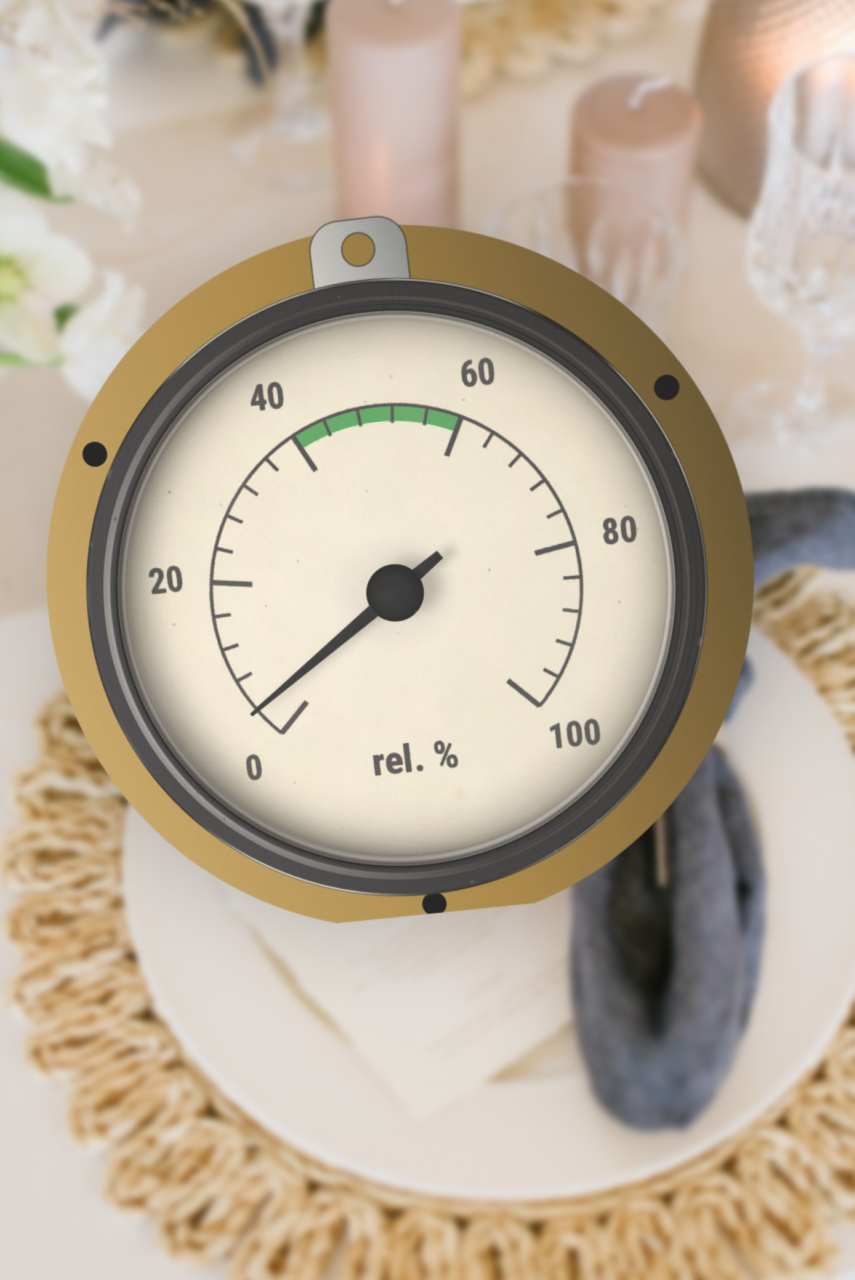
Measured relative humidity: 4; %
